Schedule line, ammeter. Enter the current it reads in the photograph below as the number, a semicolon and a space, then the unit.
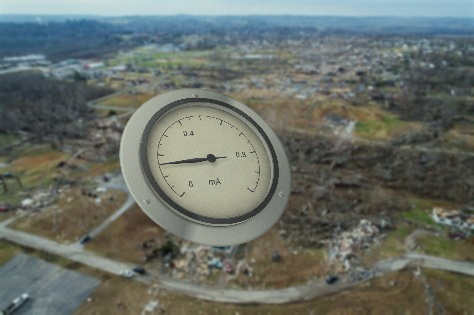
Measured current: 0.15; mA
